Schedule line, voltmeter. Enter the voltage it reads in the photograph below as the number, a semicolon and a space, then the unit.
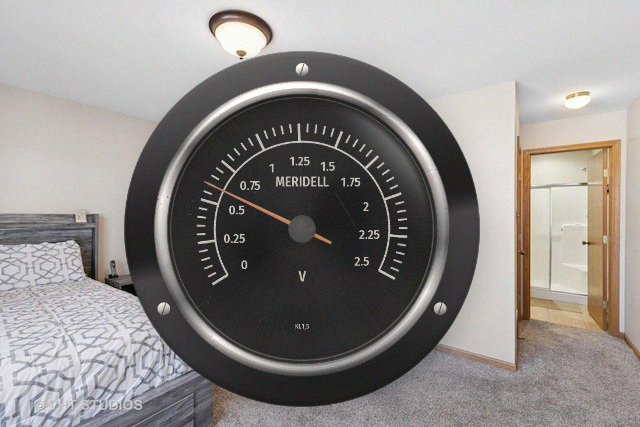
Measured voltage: 0.6; V
